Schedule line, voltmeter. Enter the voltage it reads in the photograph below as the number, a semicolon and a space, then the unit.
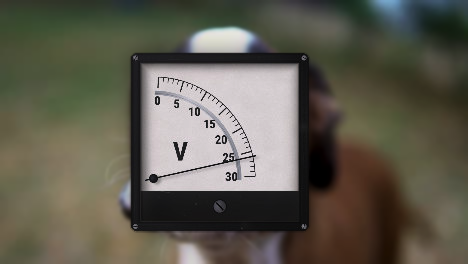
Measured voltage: 26; V
